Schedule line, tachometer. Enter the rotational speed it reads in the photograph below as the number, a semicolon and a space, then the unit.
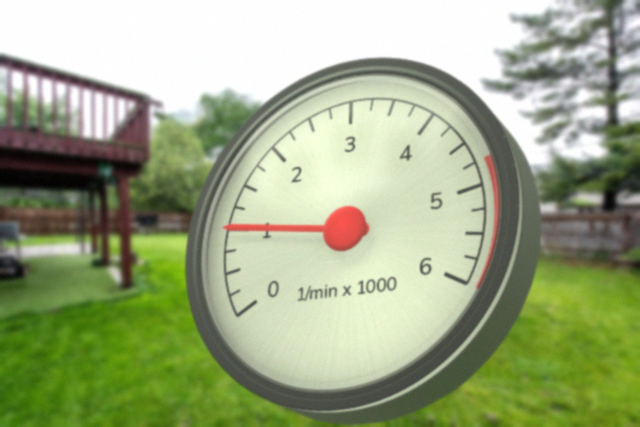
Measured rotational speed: 1000; rpm
